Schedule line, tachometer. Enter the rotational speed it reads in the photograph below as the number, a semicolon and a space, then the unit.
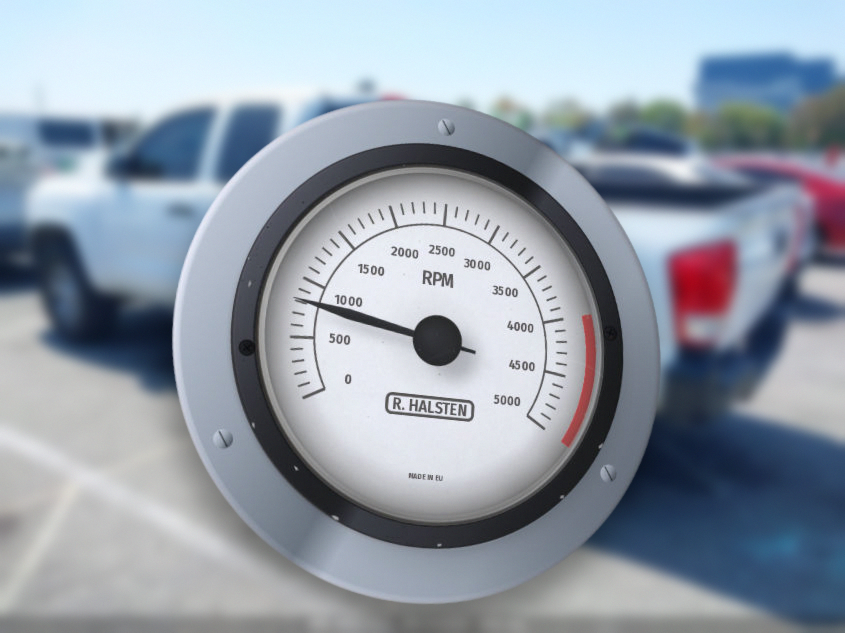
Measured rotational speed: 800; rpm
